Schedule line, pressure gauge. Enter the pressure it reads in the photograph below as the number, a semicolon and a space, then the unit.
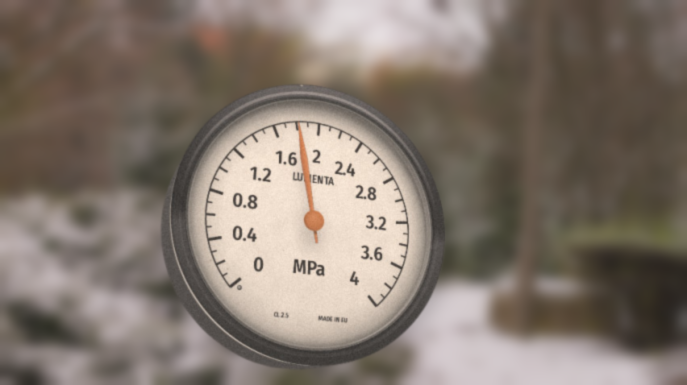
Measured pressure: 1.8; MPa
